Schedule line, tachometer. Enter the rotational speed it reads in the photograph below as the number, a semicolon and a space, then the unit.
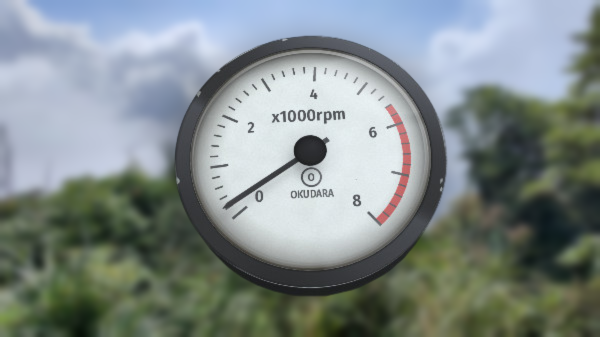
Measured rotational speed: 200; rpm
